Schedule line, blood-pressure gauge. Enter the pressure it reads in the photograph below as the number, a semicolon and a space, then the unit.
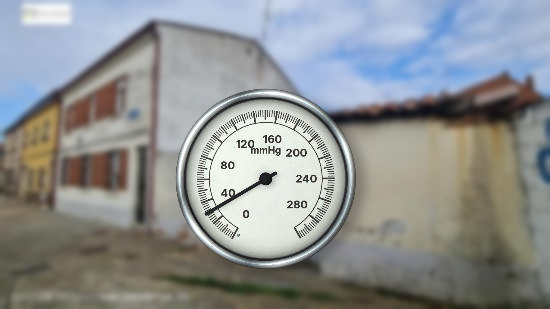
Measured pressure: 30; mmHg
